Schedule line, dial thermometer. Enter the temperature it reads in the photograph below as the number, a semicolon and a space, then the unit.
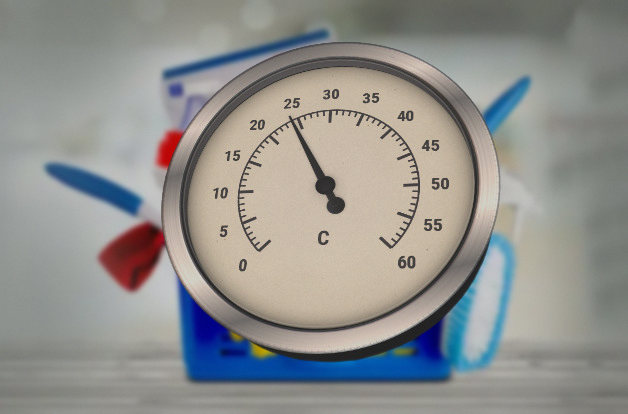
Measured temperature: 24; °C
